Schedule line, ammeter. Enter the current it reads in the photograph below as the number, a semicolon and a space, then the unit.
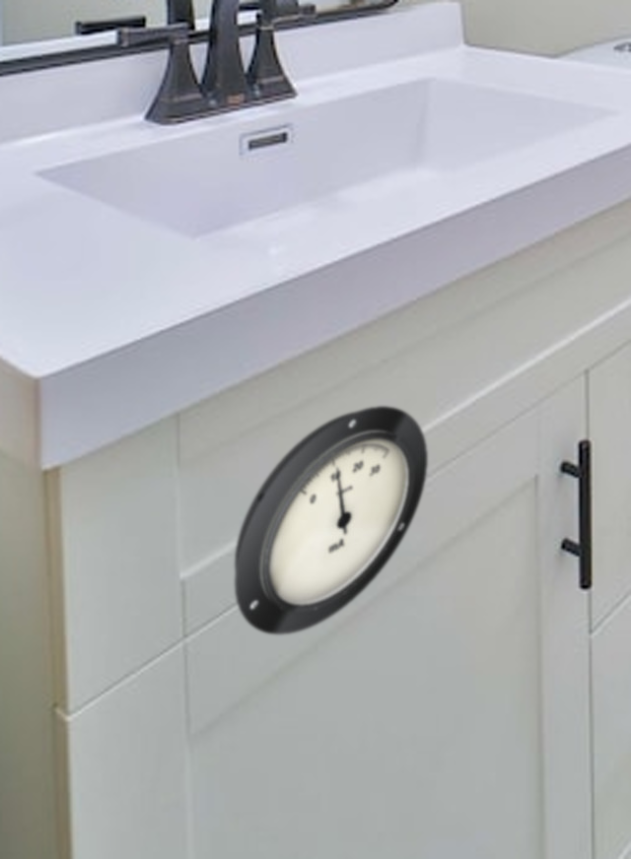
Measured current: 10; mA
